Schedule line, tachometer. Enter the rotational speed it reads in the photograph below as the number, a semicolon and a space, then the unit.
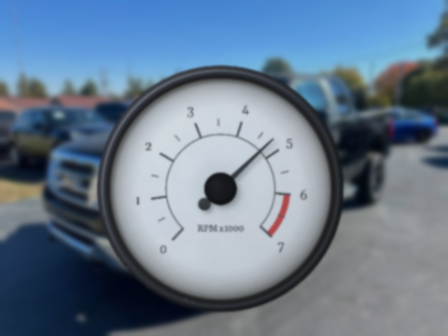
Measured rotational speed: 4750; rpm
